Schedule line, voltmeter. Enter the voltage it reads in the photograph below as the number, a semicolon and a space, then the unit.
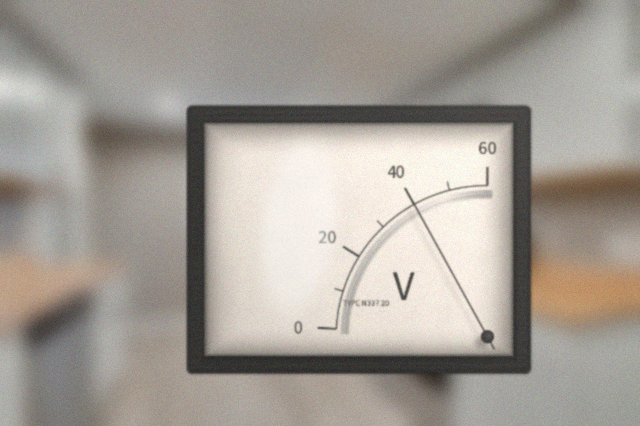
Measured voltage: 40; V
